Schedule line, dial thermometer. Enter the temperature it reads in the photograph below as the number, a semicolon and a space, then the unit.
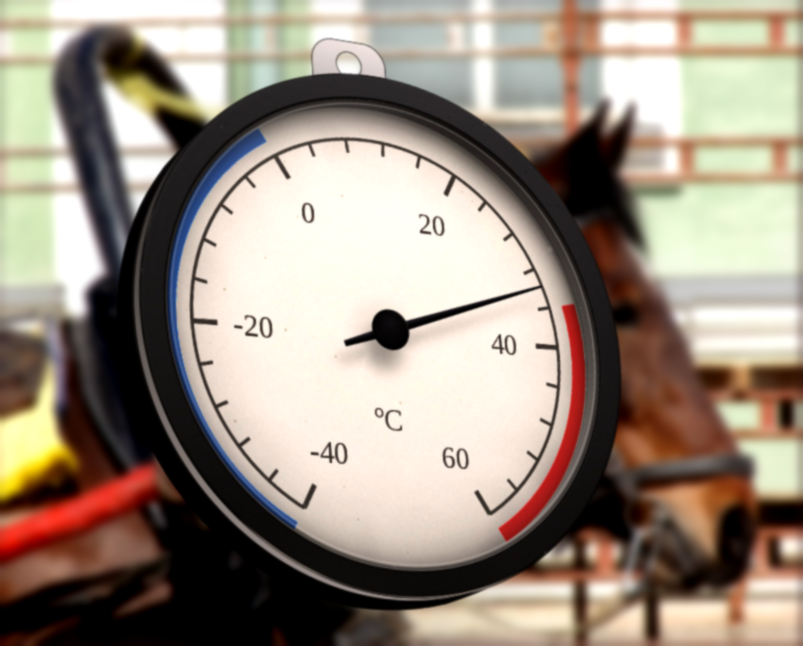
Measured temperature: 34; °C
